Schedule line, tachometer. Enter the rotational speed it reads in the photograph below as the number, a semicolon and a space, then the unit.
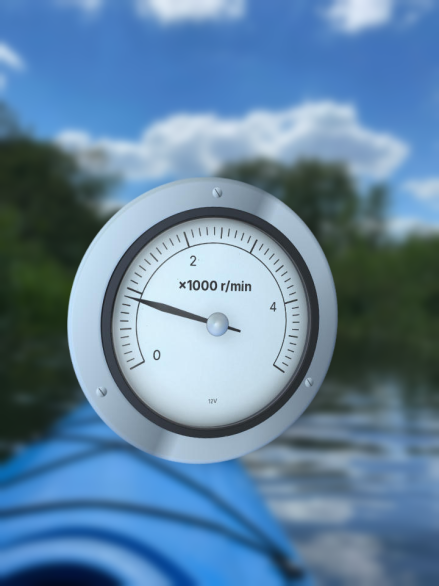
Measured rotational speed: 900; rpm
